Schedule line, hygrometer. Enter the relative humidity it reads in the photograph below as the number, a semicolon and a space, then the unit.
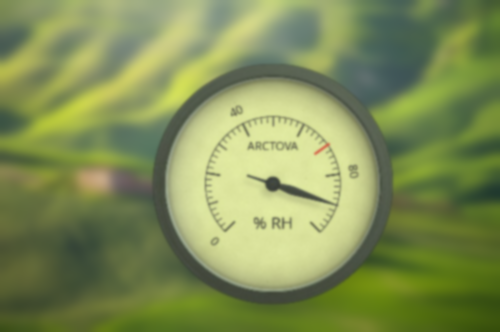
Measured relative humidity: 90; %
